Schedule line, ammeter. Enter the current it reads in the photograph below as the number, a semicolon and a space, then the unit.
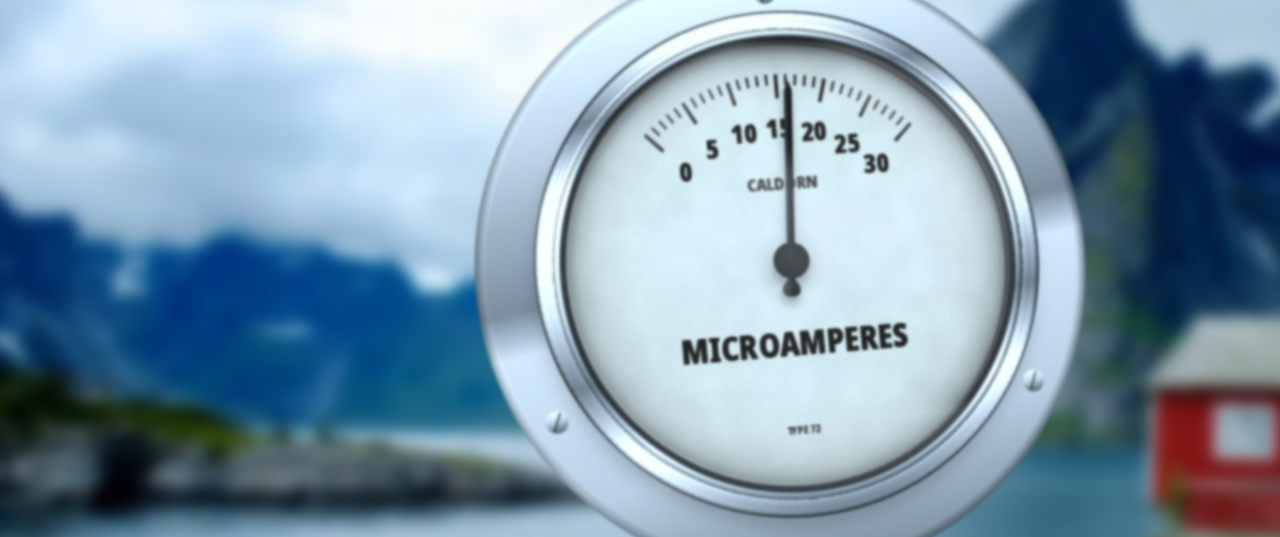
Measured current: 16; µA
